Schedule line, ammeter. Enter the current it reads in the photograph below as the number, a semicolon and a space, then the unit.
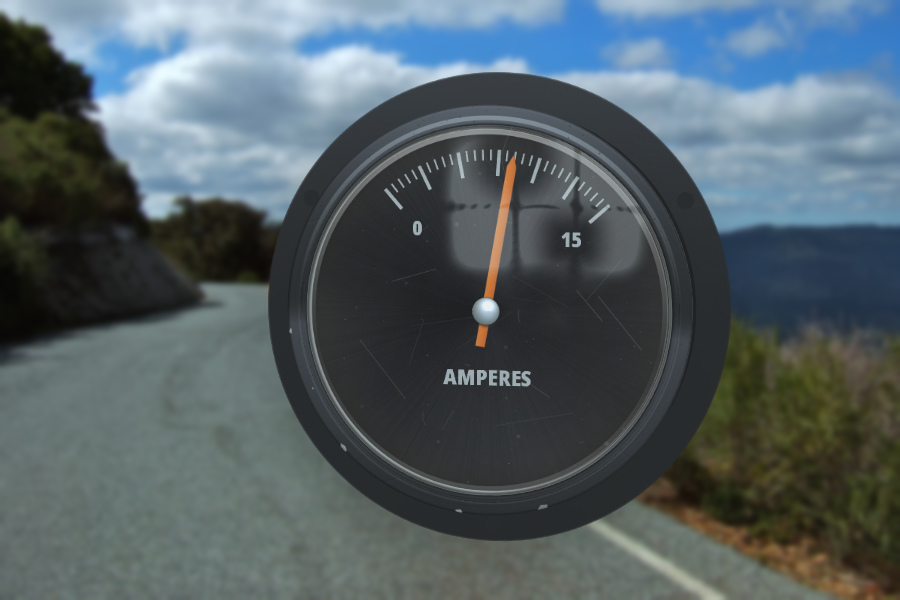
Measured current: 8.5; A
